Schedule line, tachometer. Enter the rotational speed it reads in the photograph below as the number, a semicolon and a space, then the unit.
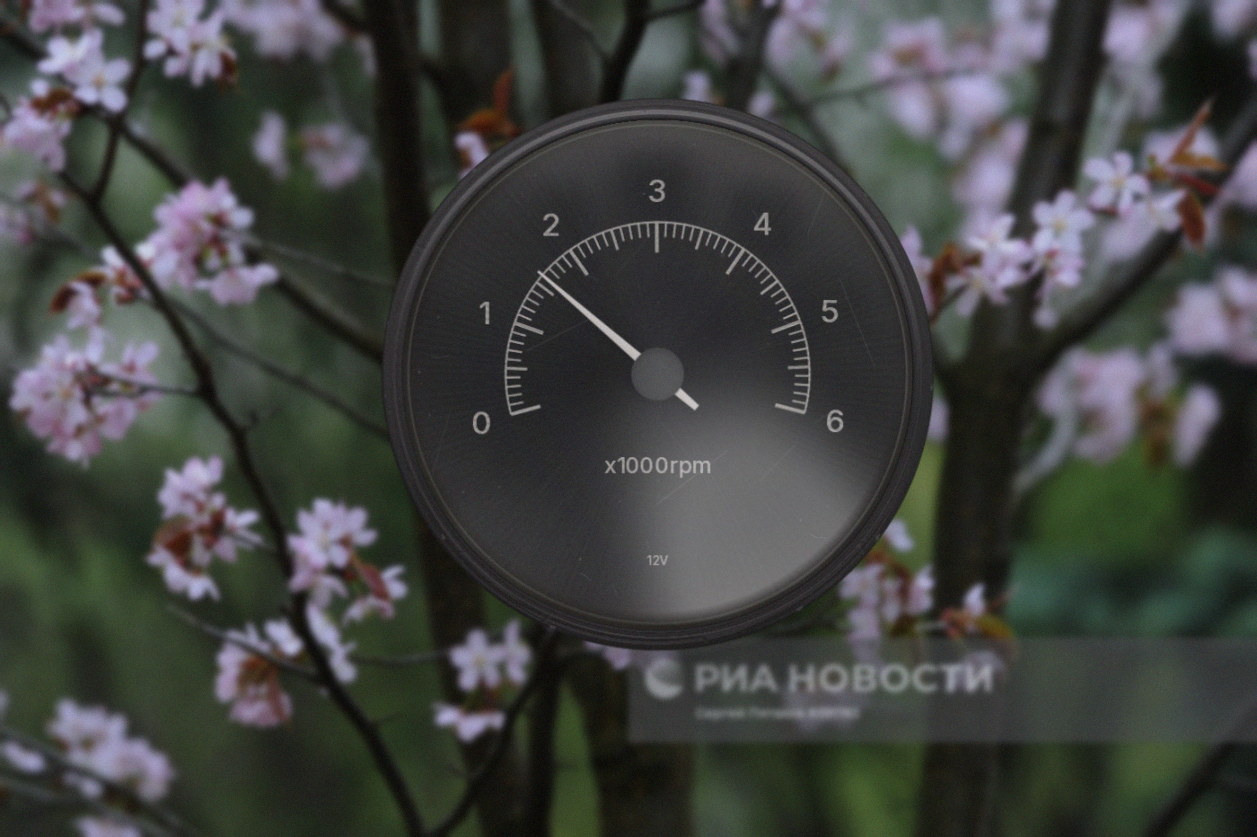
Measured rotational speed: 1600; rpm
